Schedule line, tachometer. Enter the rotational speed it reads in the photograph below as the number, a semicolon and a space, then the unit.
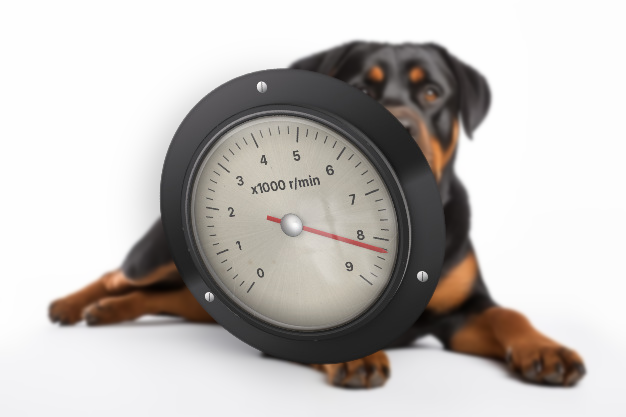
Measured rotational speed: 8200; rpm
